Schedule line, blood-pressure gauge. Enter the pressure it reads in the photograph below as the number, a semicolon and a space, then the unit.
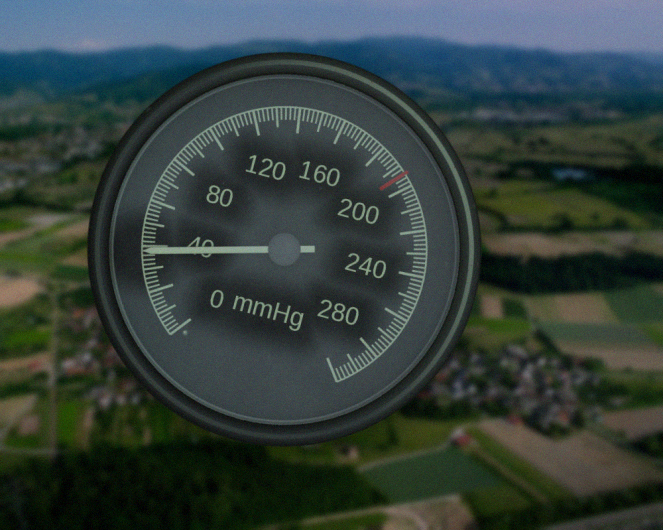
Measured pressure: 38; mmHg
